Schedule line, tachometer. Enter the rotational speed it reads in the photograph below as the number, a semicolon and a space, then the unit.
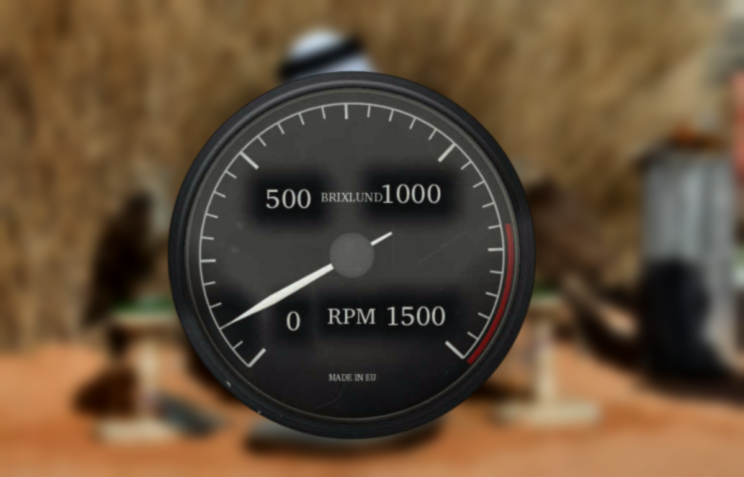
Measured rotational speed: 100; rpm
